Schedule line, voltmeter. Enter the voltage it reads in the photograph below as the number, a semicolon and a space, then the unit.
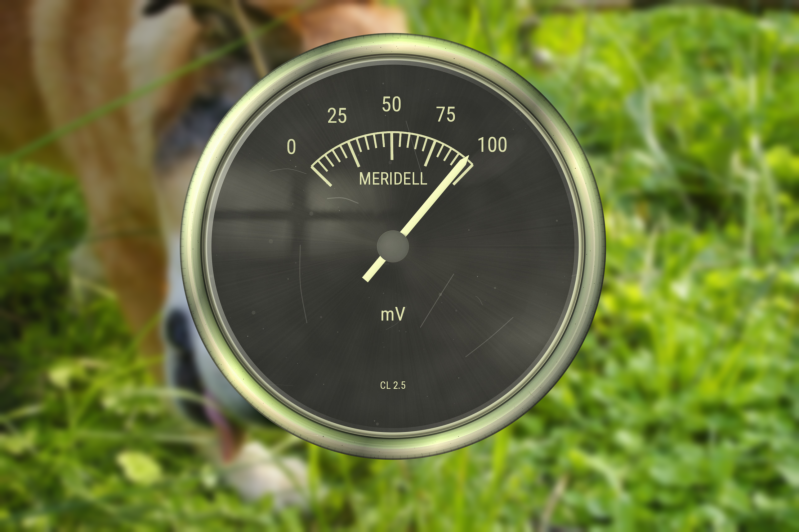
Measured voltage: 95; mV
